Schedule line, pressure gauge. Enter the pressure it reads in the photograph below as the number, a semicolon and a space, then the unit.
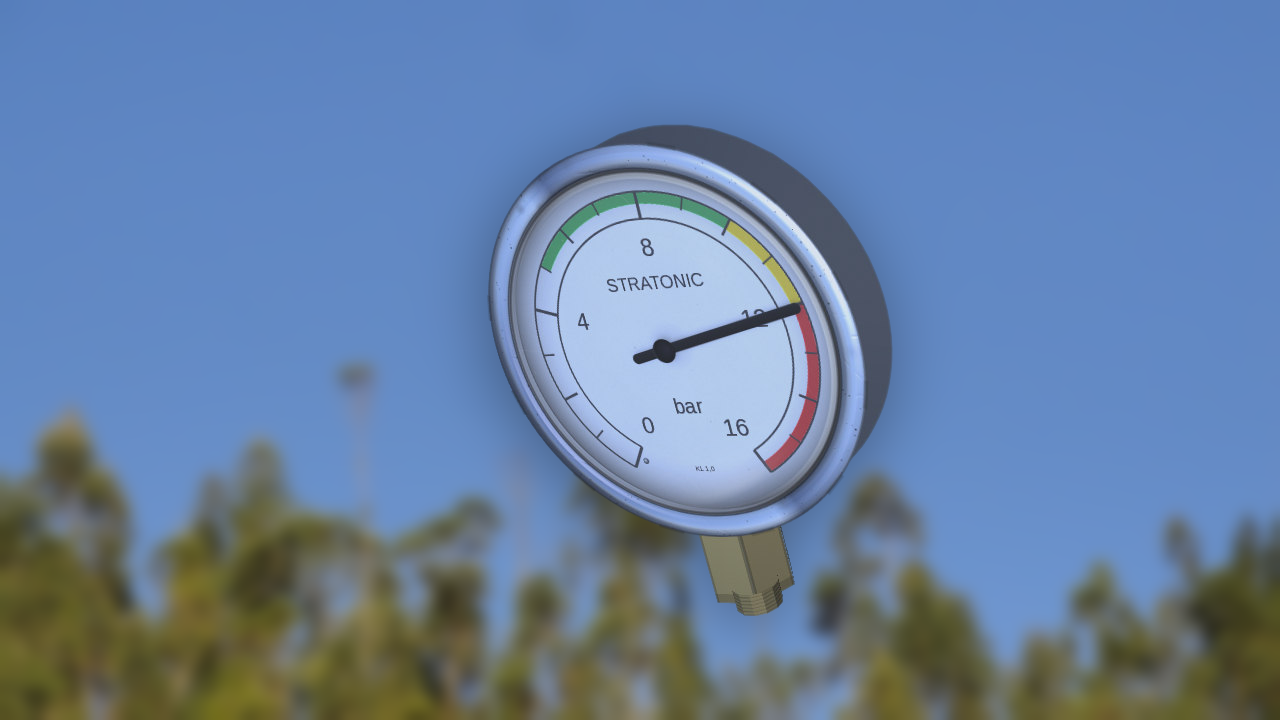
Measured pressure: 12; bar
